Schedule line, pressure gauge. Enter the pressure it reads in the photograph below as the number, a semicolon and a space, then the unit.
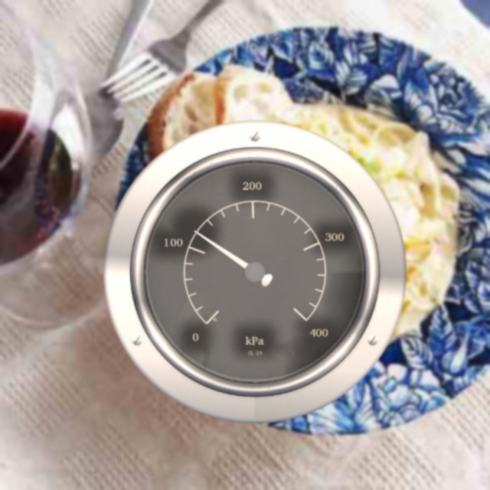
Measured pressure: 120; kPa
